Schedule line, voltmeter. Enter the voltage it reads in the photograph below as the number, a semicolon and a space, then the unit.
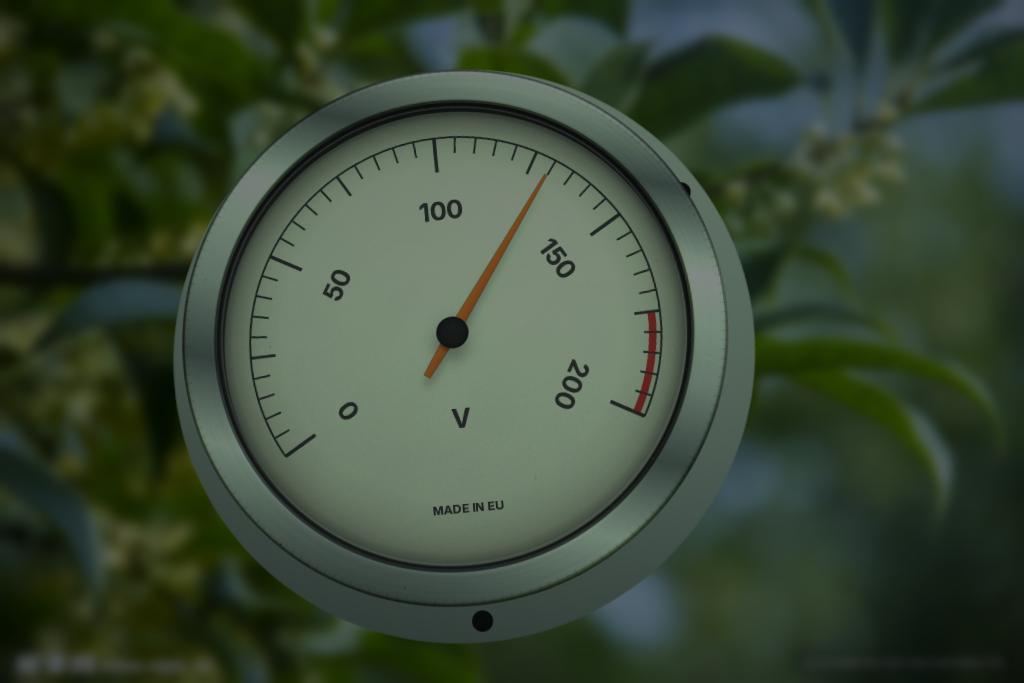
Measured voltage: 130; V
